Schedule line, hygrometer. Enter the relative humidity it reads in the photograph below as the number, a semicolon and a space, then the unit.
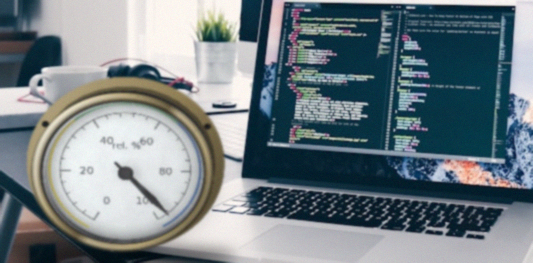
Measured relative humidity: 96; %
